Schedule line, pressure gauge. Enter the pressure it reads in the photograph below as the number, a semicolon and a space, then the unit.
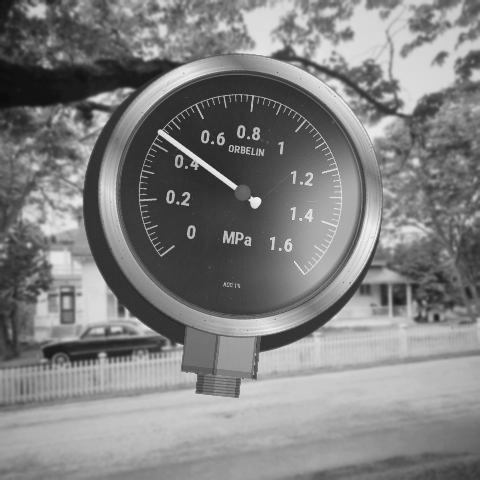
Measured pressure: 0.44; MPa
